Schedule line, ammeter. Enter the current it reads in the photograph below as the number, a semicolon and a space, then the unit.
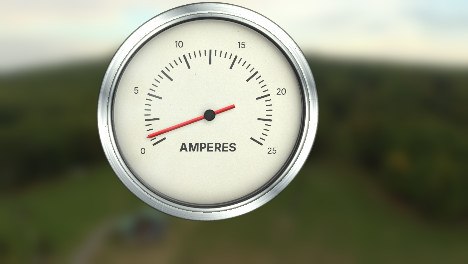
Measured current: 1; A
